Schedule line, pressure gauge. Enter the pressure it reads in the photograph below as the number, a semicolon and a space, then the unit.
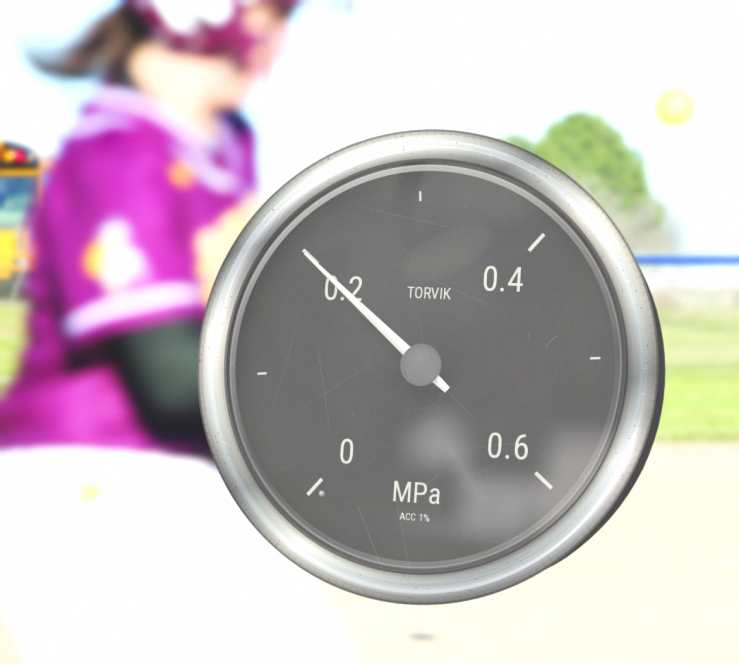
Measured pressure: 0.2; MPa
